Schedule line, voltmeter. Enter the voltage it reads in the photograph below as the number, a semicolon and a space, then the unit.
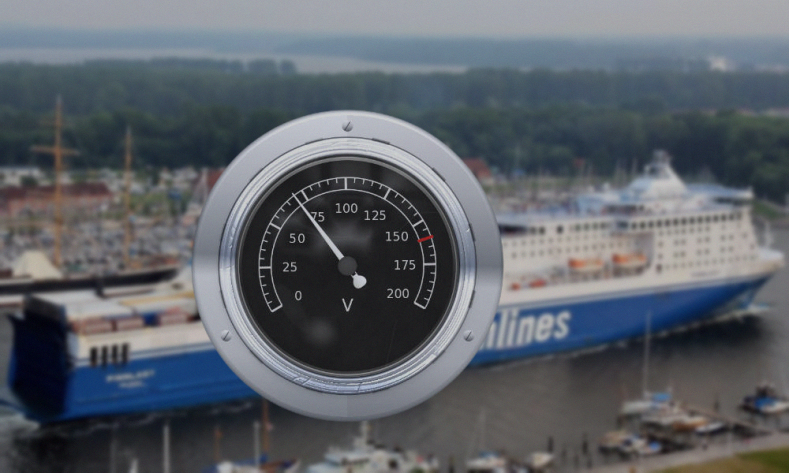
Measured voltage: 70; V
